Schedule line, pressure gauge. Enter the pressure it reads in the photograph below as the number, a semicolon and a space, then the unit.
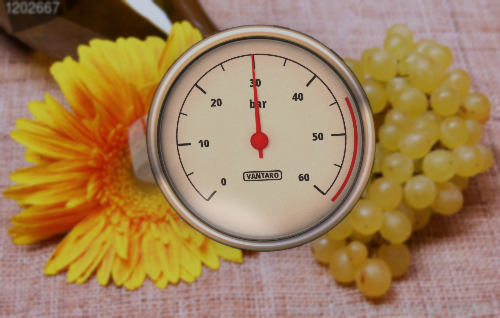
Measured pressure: 30; bar
